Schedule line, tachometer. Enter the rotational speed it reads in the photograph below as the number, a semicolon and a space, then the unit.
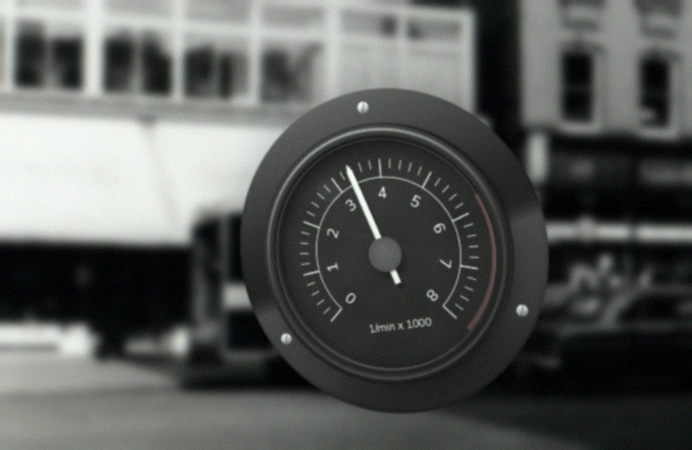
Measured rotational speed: 3400; rpm
